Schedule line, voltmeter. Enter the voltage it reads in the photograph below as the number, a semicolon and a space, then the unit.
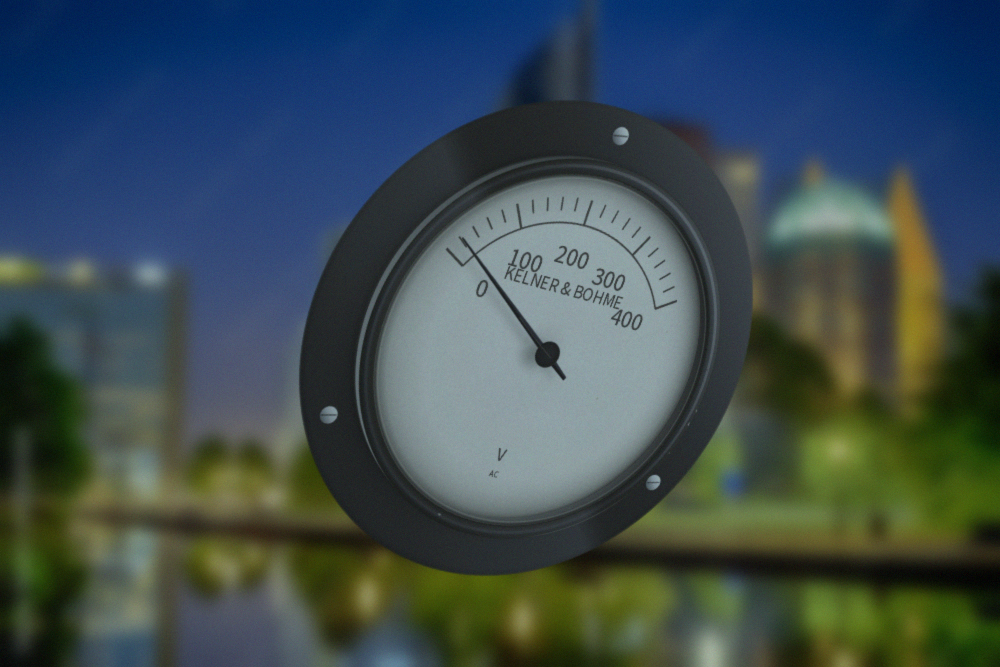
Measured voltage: 20; V
